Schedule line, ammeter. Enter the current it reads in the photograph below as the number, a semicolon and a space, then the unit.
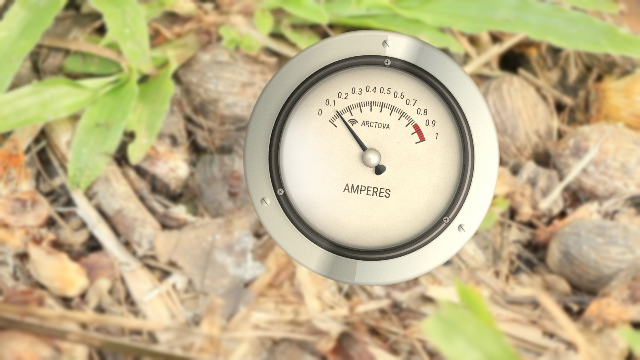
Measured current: 0.1; A
